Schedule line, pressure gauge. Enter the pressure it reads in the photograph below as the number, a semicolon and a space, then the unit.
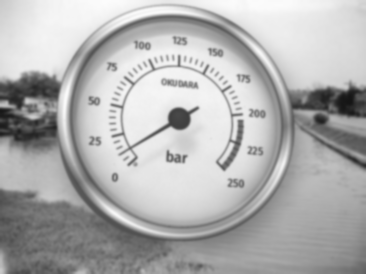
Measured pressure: 10; bar
